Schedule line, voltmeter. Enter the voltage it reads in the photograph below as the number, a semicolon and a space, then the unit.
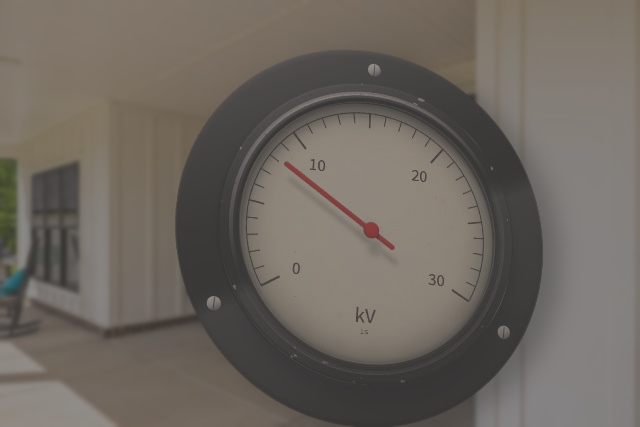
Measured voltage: 8; kV
